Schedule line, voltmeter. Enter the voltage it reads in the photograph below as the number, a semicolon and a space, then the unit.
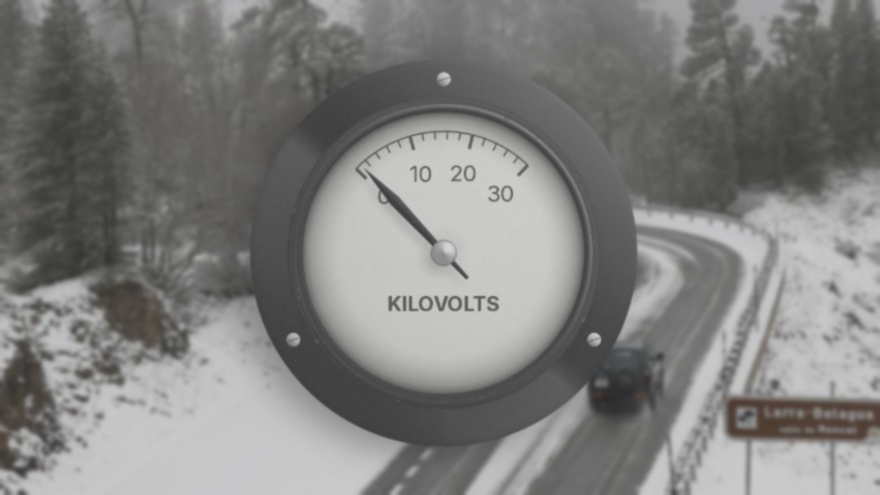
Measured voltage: 1; kV
